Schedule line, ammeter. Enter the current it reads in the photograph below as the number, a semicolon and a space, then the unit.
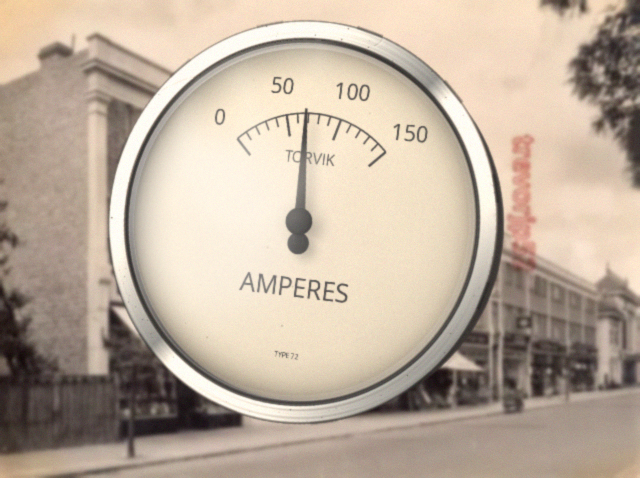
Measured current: 70; A
